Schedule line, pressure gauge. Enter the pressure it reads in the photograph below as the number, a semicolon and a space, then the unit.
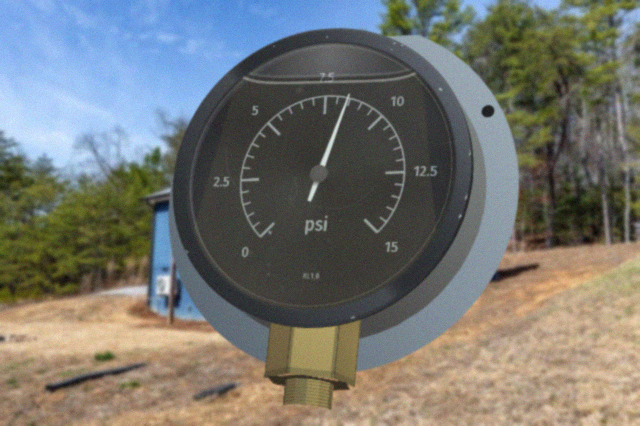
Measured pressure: 8.5; psi
